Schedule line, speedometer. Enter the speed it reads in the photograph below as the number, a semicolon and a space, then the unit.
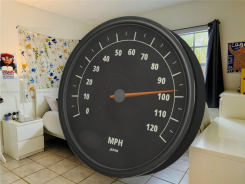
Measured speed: 97.5; mph
